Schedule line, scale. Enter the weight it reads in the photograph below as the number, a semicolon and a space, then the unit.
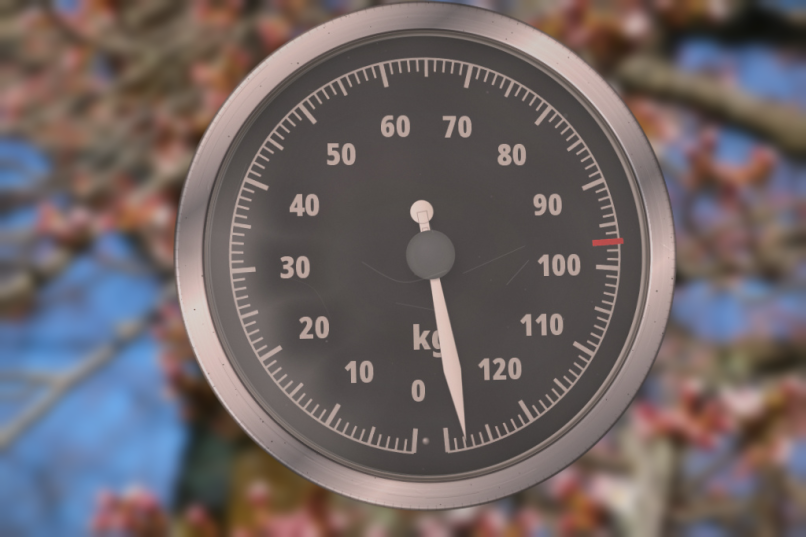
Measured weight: 128; kg
